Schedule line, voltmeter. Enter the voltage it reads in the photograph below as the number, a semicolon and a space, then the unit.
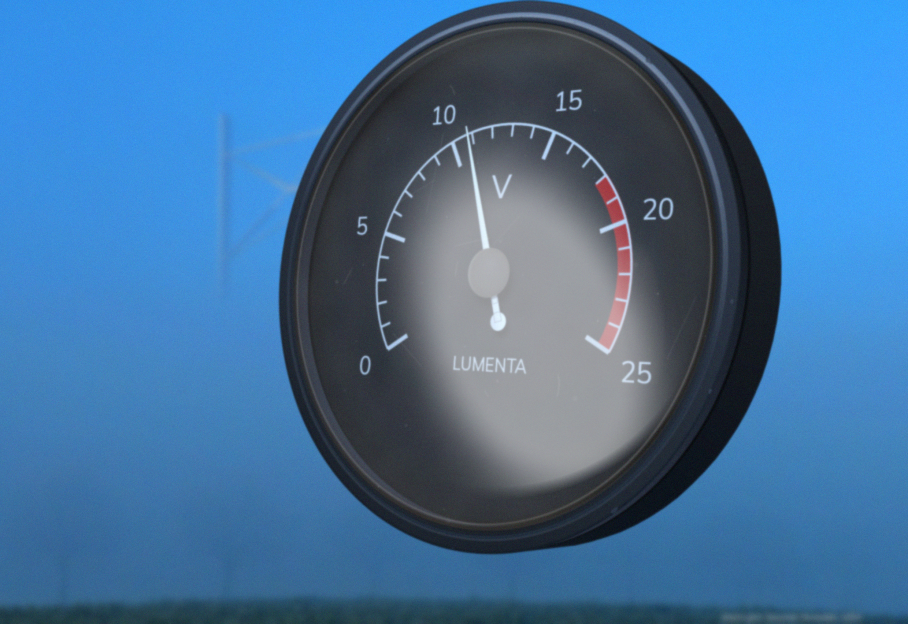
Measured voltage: 11; V
